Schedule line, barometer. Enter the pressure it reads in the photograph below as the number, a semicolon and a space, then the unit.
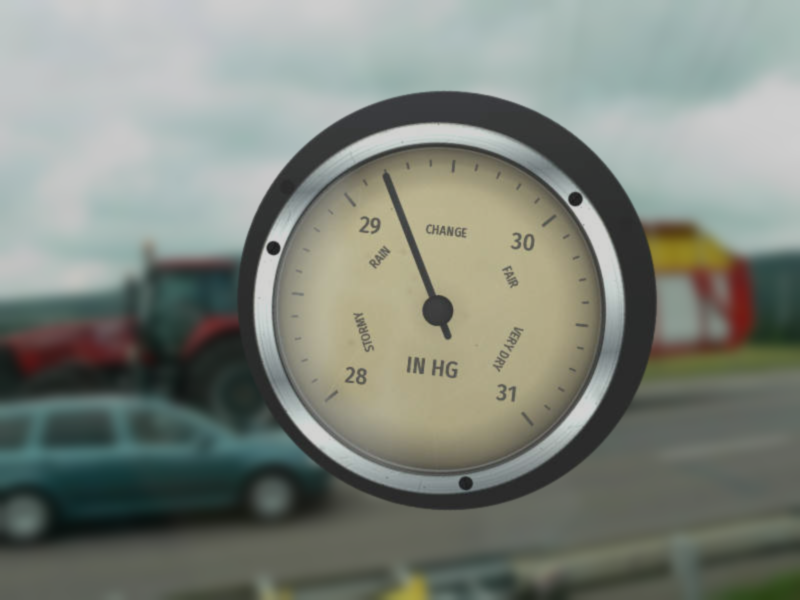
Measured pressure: 29.2; inHg
